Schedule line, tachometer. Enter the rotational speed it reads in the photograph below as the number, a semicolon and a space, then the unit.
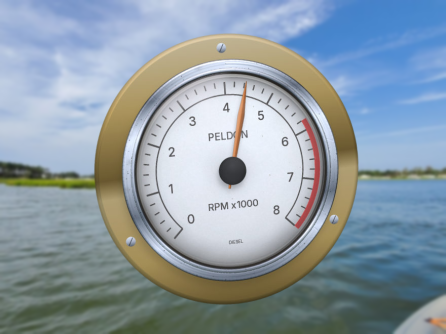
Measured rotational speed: 4400; rpm
